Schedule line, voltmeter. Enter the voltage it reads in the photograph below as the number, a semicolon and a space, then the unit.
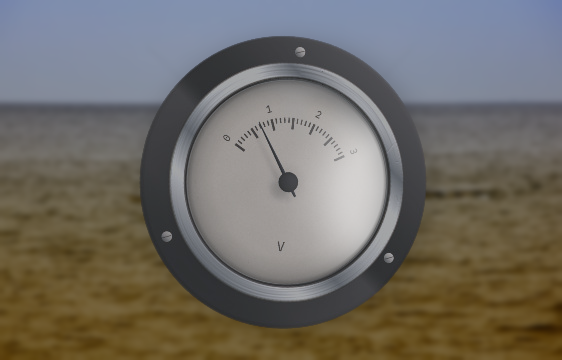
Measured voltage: 0.7; V
